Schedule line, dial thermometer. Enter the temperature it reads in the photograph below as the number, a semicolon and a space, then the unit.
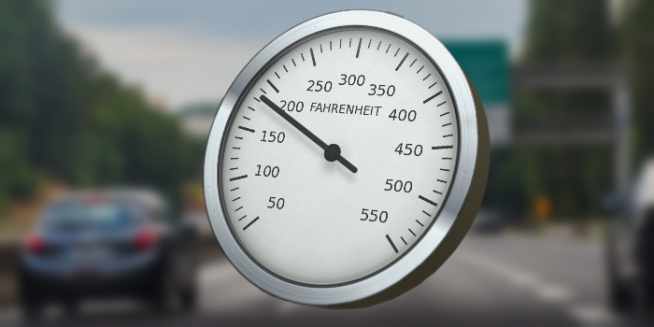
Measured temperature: 185; °F
